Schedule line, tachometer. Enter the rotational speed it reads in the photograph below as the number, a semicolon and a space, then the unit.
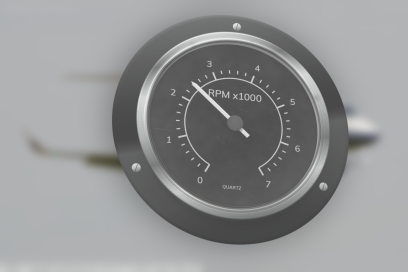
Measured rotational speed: 2400; rpm
